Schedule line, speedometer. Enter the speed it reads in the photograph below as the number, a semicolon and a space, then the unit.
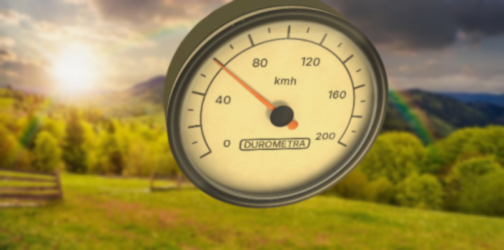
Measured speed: 60; km/h
